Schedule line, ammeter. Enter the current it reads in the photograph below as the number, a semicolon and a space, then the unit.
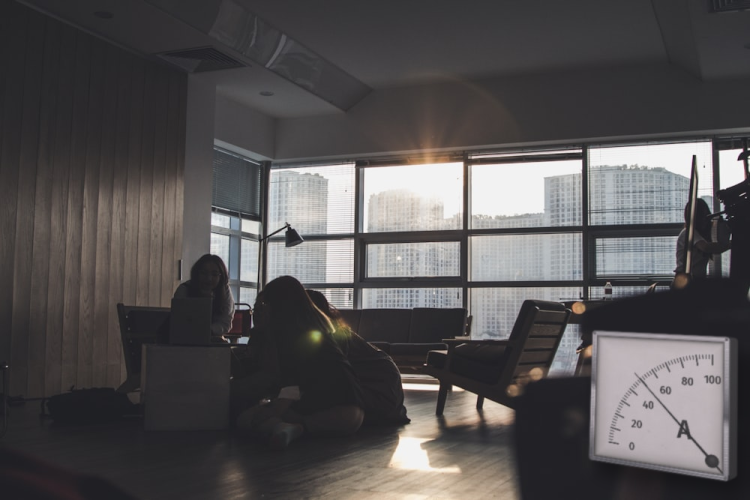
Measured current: 50; A
